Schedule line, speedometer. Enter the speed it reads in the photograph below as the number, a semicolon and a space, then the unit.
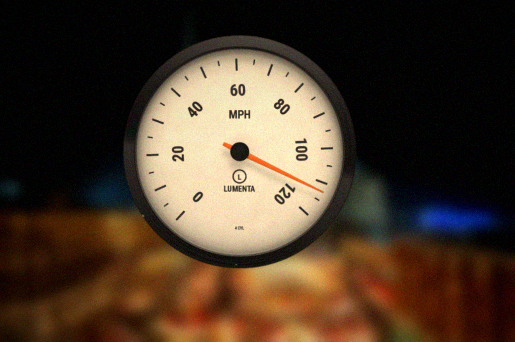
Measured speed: 112.5; mph
